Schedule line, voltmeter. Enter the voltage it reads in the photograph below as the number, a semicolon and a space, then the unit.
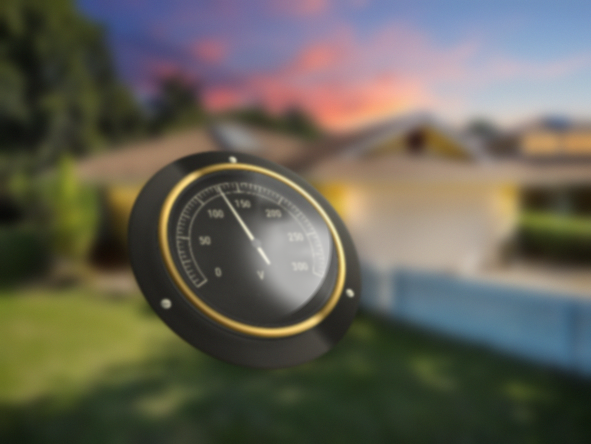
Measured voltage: 125; V
